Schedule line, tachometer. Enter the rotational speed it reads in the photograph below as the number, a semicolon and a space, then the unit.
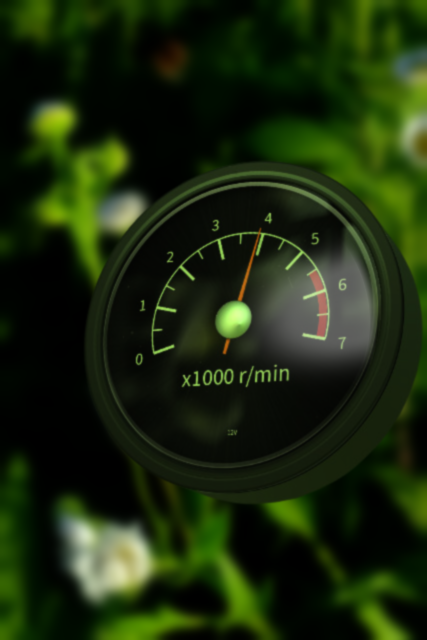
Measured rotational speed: 4000; rpm
